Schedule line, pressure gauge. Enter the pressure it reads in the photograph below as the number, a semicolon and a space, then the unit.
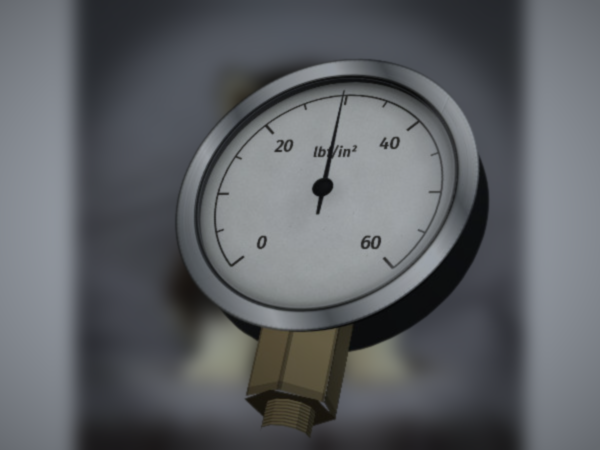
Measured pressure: 30; psi
